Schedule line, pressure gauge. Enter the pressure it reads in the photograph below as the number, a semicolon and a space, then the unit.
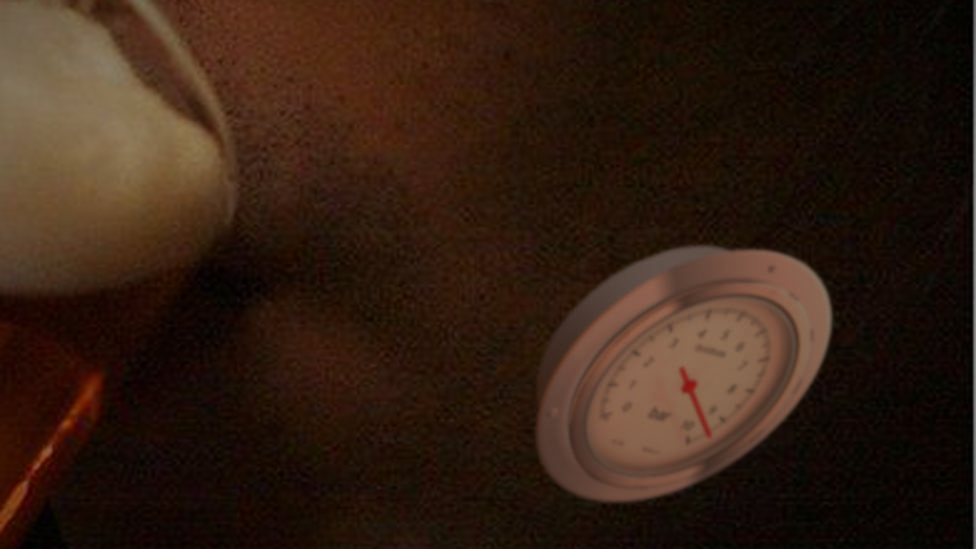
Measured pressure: 9.5; bar
